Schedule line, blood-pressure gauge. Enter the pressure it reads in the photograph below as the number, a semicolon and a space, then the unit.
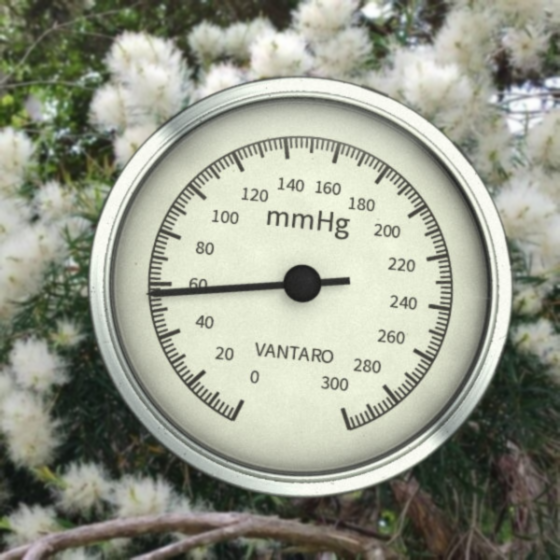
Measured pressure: 56; mmHg
